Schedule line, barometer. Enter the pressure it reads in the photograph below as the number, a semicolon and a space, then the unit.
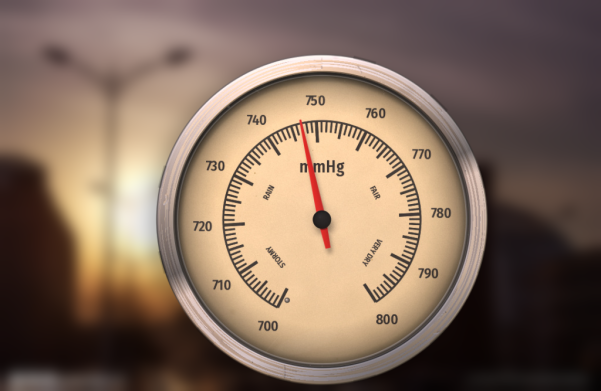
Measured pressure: 747; mmHg
